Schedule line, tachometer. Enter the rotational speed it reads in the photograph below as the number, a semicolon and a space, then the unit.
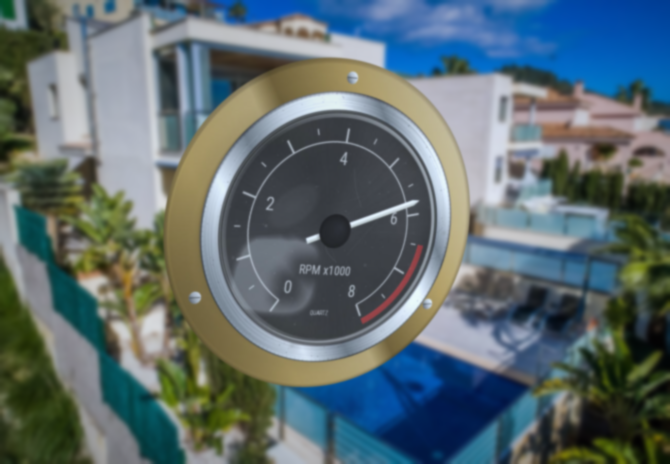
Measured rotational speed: 5750; rpm
